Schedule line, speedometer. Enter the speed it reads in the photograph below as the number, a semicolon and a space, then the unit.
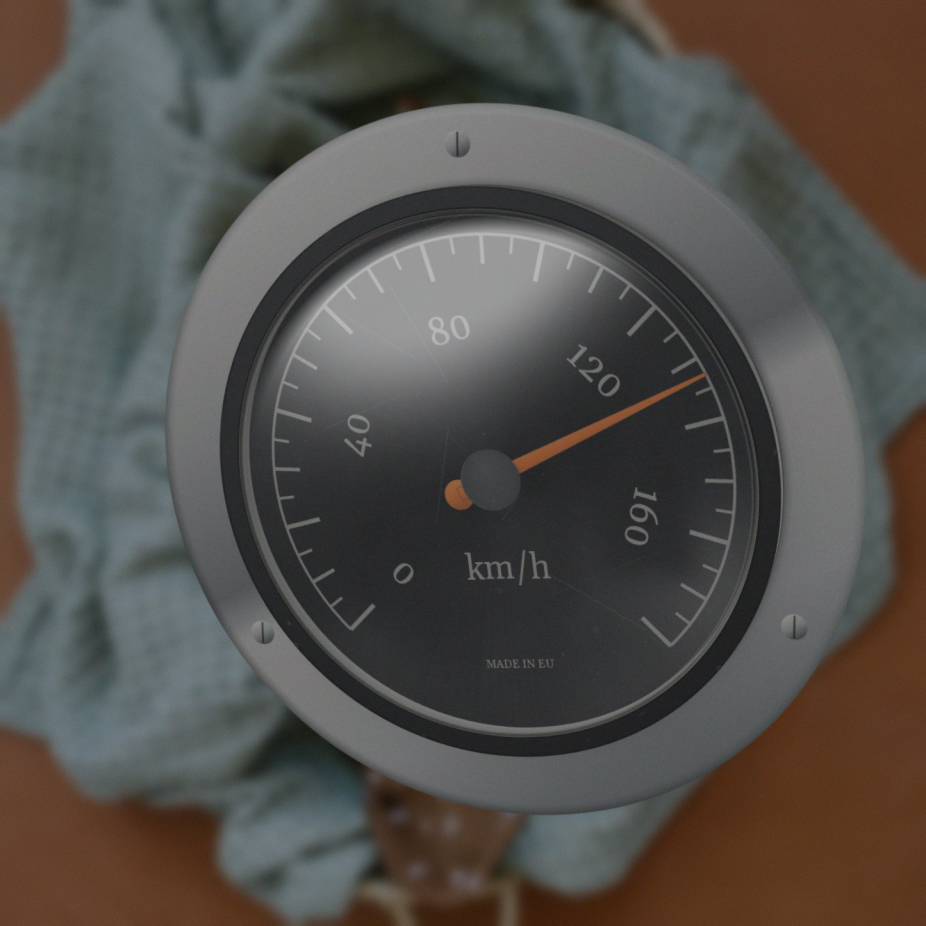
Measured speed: 132.5; km/h
